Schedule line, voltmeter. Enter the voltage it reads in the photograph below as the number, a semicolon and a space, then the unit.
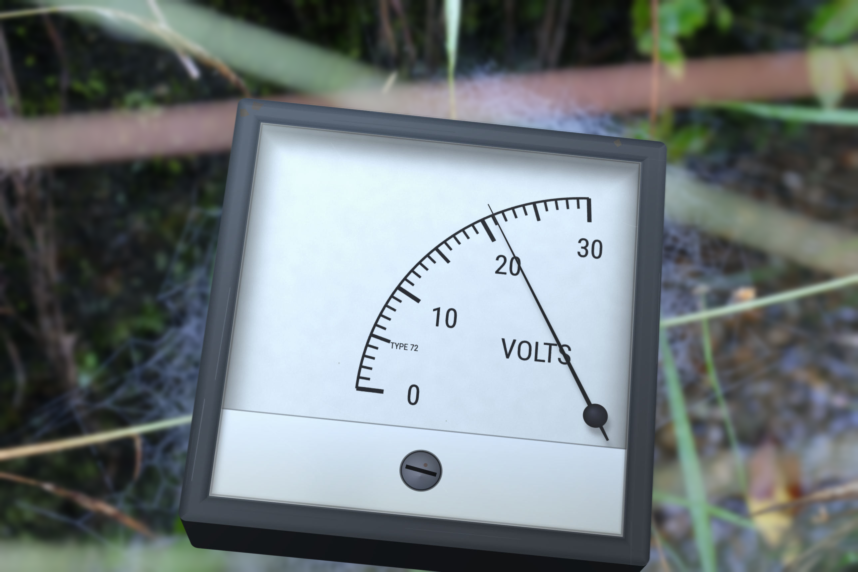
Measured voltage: 21; V
